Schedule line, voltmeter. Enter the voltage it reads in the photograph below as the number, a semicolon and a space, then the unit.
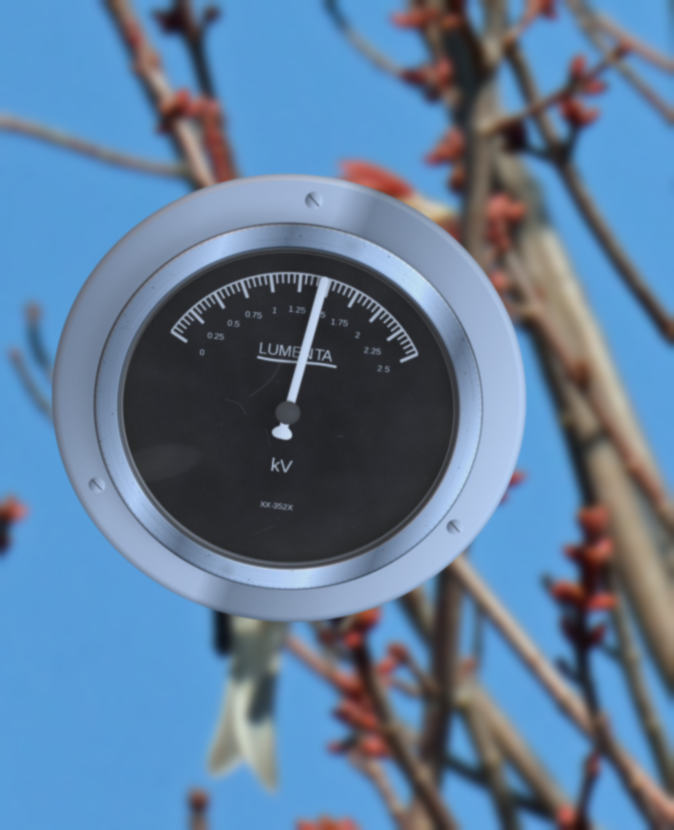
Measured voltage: 1.45; kV
